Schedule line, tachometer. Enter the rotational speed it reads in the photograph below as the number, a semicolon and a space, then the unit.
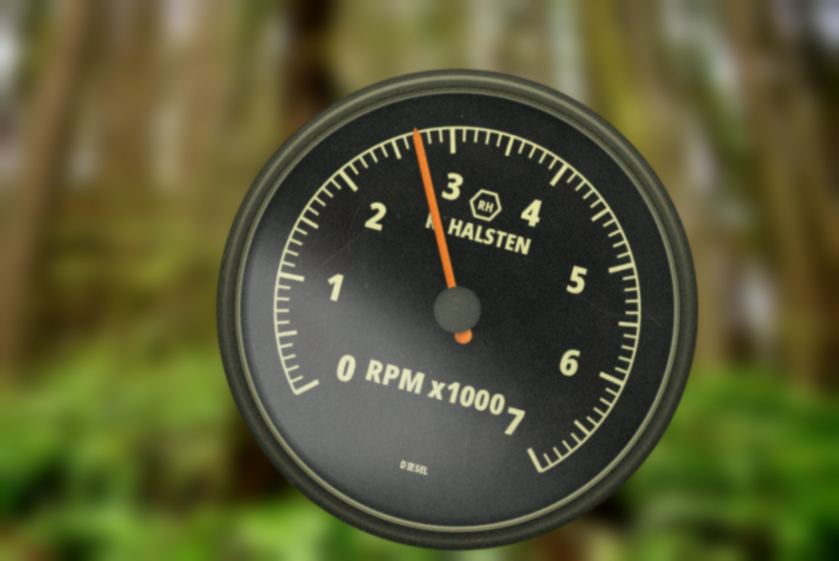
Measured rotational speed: 2700; rpm
